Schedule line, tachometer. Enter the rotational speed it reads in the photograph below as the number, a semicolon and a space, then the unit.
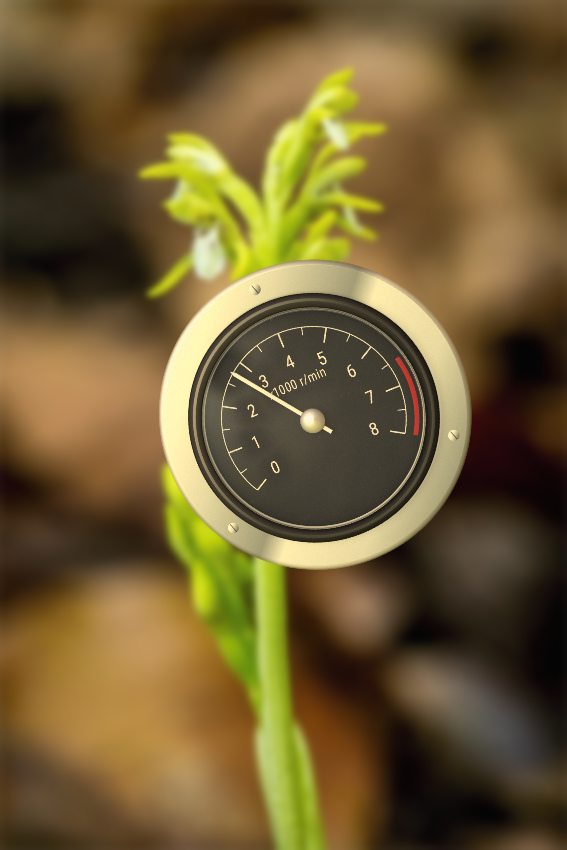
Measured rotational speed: 2750; rpm
